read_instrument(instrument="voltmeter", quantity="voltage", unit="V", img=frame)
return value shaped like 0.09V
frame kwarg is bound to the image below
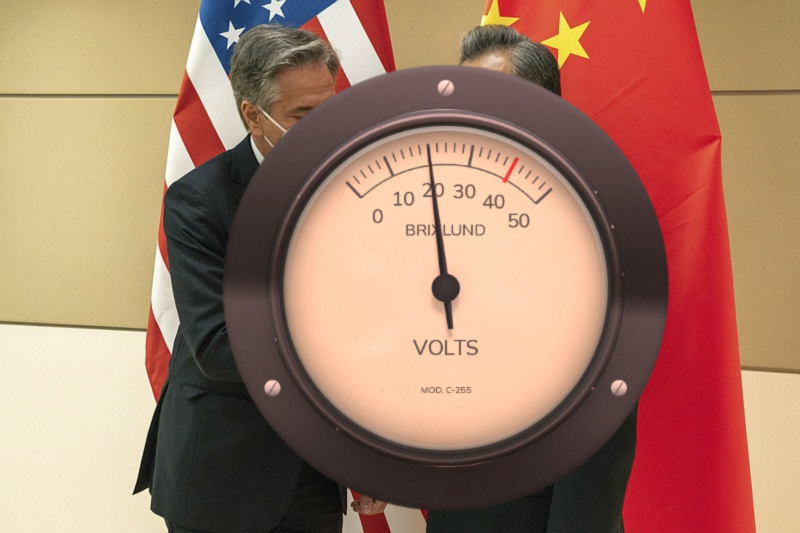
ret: 20V
